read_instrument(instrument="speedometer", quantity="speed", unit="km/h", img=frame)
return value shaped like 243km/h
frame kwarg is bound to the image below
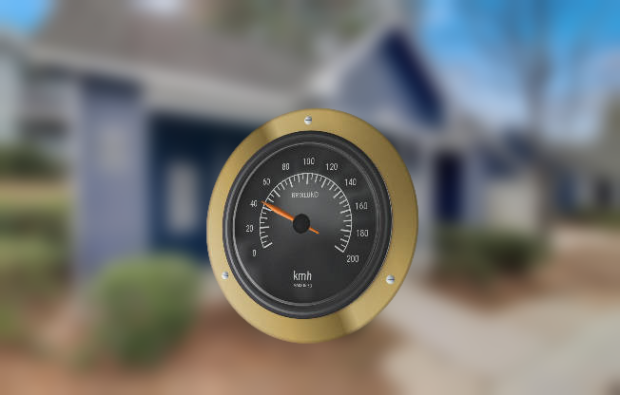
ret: 45km/h
